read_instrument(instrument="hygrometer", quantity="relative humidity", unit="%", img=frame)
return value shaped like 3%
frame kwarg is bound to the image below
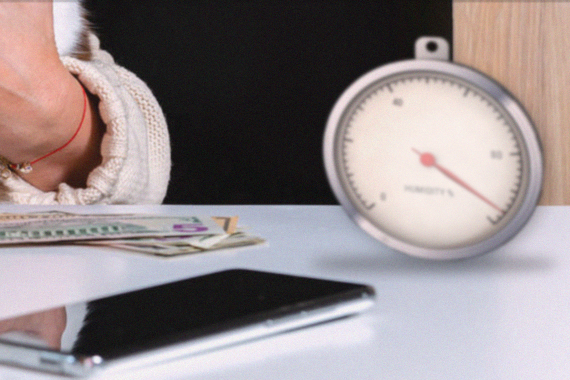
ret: 96%
